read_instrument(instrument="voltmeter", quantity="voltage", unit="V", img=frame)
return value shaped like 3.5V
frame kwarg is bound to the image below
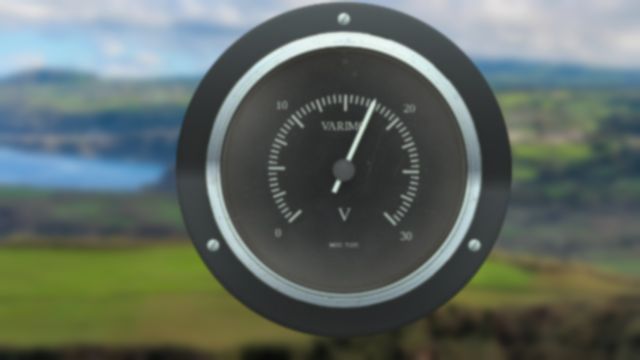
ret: 17.5V
